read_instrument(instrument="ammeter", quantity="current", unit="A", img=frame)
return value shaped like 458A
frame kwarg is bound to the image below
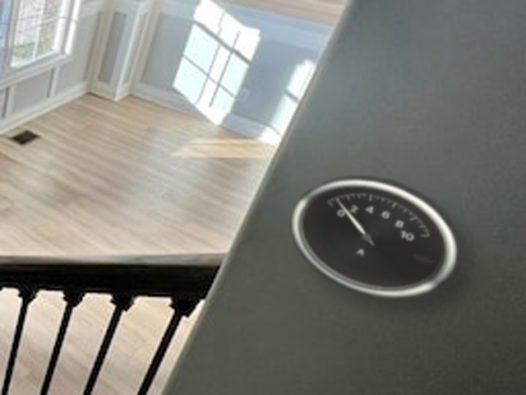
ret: 1A
